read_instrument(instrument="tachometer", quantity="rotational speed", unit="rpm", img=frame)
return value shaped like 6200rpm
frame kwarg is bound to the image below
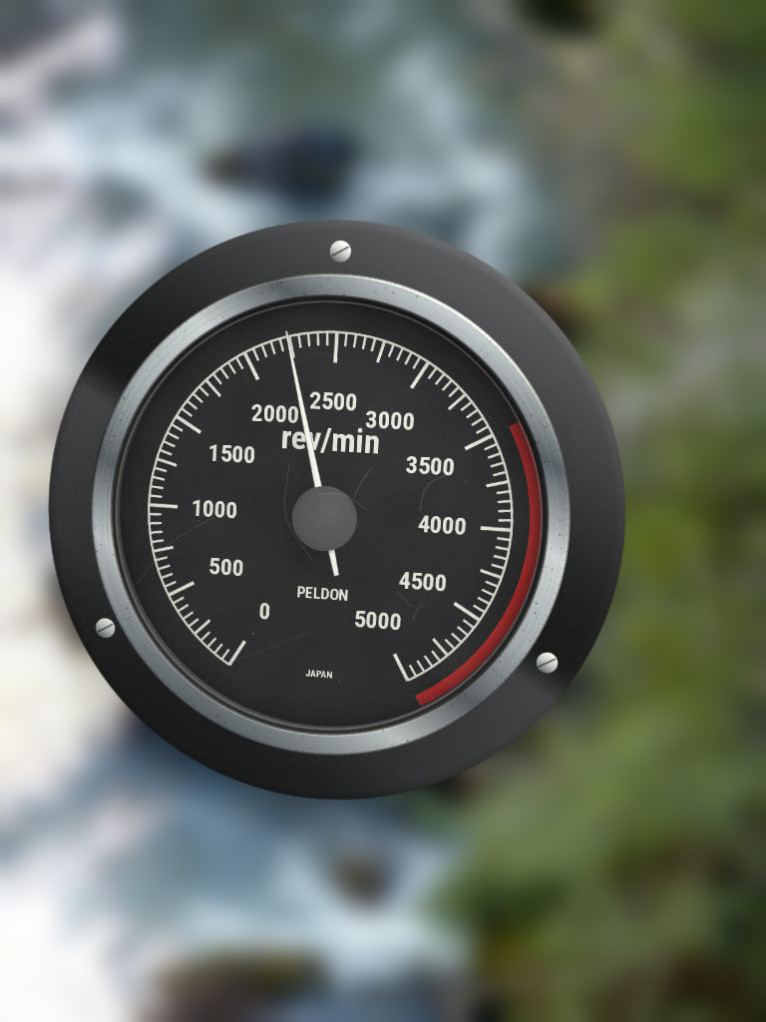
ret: 2250rpm
